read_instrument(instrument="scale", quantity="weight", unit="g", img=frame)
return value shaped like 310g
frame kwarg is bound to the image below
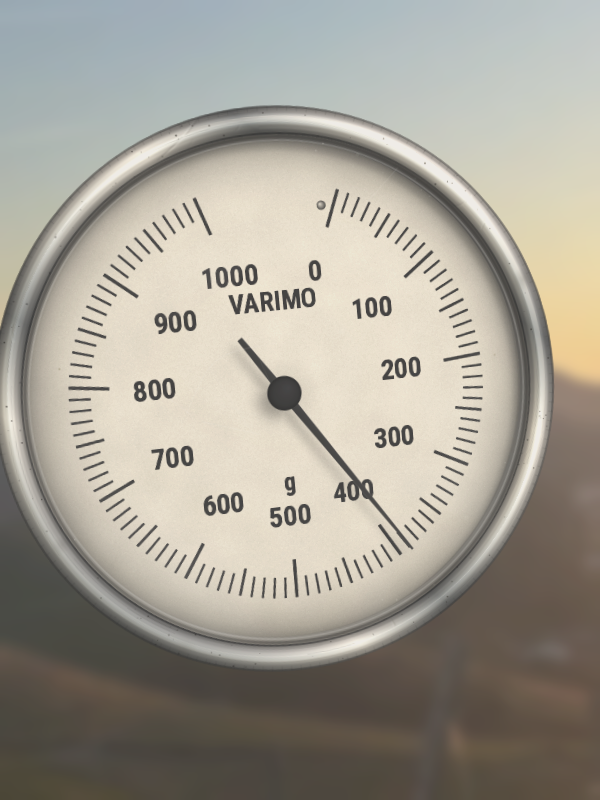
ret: 390g
